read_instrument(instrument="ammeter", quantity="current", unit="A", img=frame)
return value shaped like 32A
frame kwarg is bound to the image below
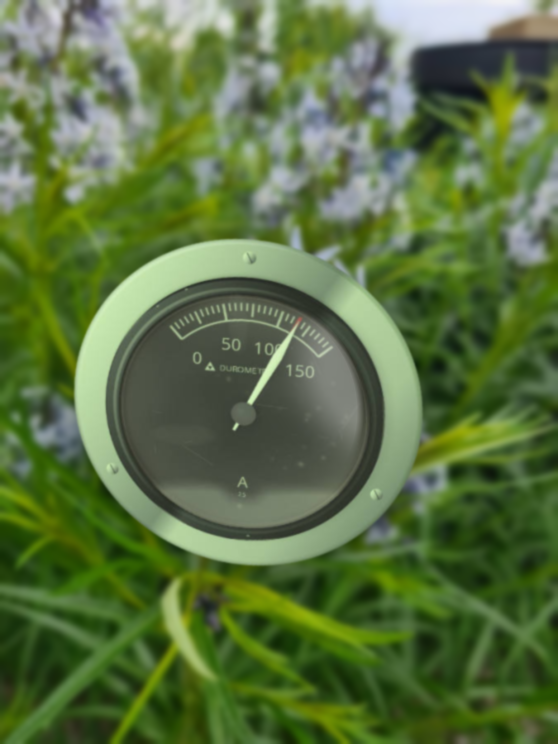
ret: 115A
